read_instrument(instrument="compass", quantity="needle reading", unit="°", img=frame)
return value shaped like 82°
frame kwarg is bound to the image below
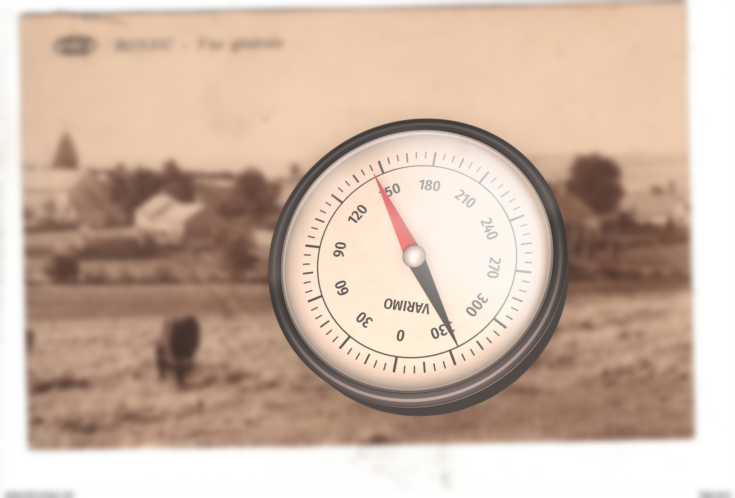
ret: 145°
